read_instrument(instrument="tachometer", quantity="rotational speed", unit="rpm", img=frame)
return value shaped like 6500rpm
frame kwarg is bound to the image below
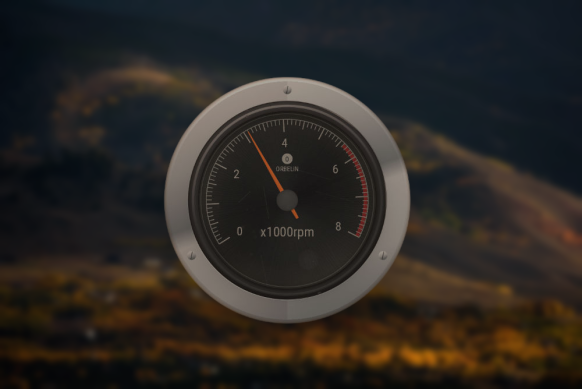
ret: 3100rpm
